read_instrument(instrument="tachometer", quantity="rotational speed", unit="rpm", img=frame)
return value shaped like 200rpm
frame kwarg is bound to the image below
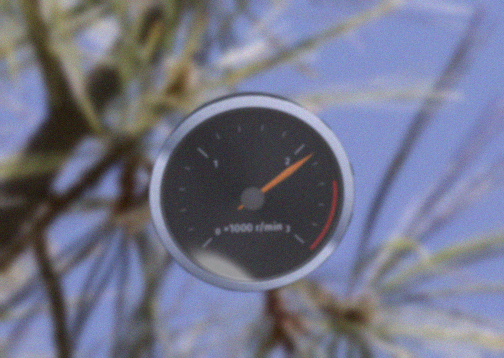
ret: 2100rpm
